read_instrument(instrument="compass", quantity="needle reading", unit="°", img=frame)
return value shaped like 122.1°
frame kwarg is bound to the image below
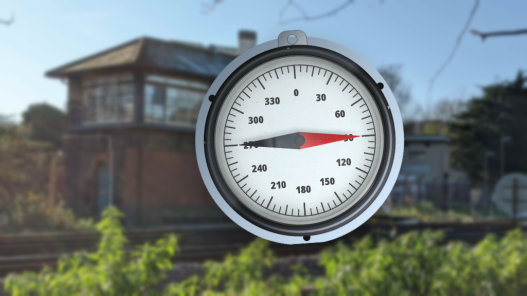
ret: 90°
